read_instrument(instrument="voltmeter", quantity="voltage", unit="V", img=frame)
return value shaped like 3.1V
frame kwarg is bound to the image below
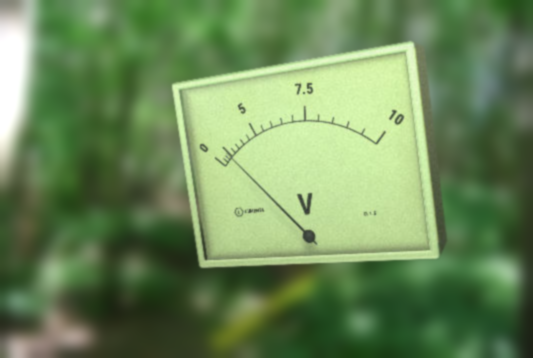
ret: 2.5V
